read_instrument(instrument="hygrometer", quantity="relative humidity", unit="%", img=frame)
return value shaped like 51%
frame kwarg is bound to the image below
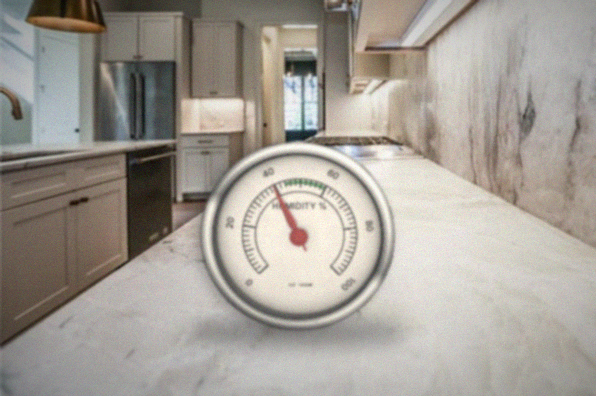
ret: 40%
